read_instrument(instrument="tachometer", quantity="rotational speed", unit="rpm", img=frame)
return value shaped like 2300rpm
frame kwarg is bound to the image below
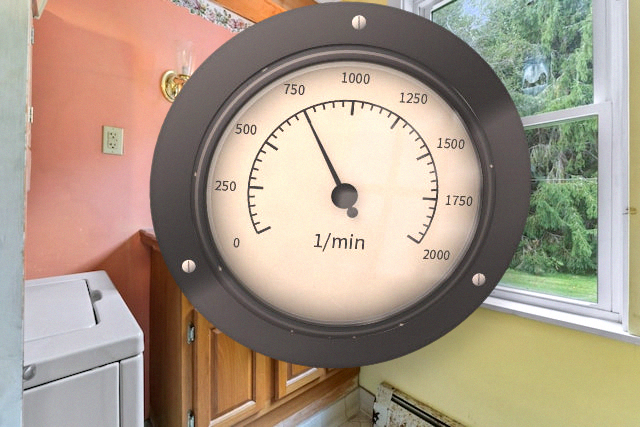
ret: 750rpm
